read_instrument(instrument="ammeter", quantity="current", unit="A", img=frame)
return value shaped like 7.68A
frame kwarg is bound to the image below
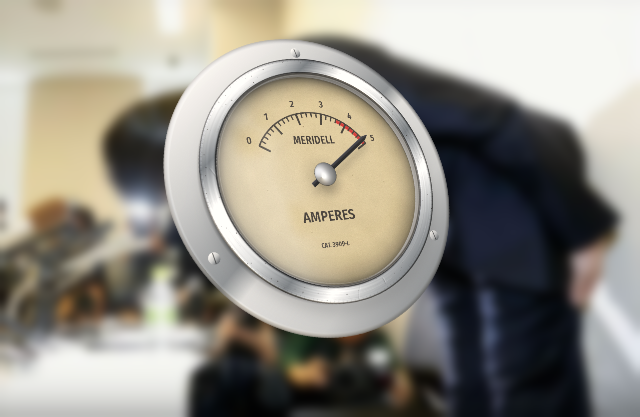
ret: 4.8A
